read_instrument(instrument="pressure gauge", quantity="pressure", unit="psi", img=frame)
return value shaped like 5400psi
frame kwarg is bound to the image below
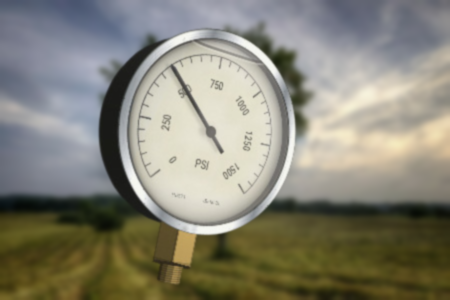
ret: 500psi
